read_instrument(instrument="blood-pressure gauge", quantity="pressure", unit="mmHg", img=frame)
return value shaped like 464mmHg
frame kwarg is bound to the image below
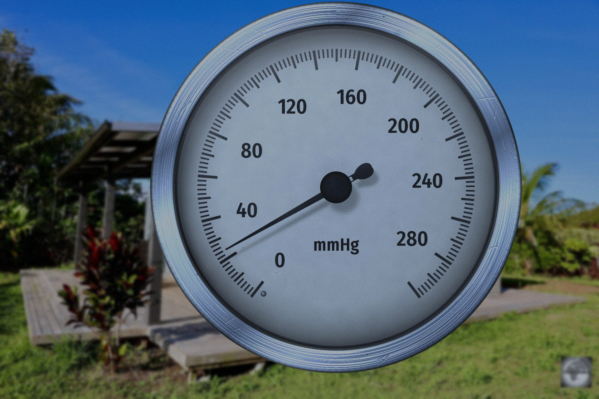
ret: 24mmHg
